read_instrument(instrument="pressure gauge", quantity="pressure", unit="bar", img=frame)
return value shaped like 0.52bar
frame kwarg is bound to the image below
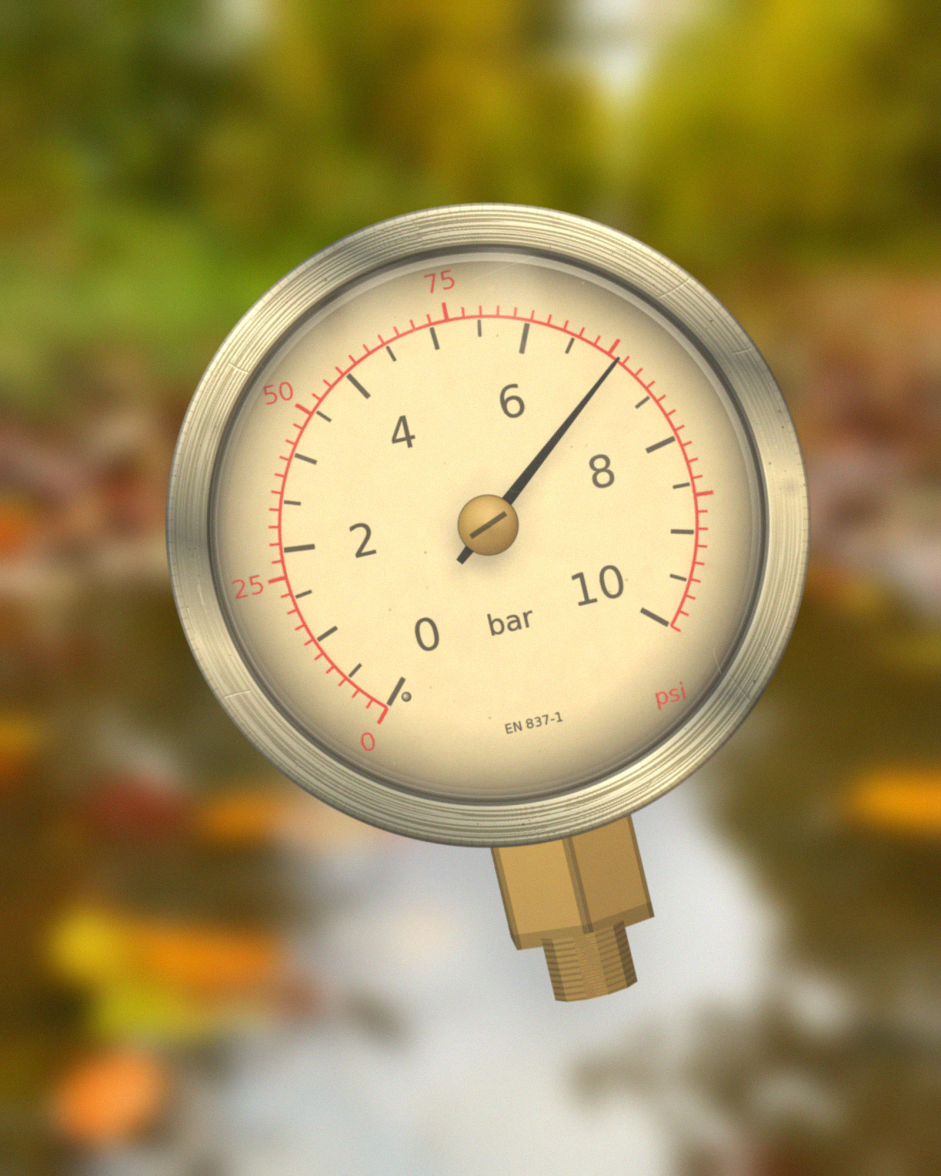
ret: 7bar
